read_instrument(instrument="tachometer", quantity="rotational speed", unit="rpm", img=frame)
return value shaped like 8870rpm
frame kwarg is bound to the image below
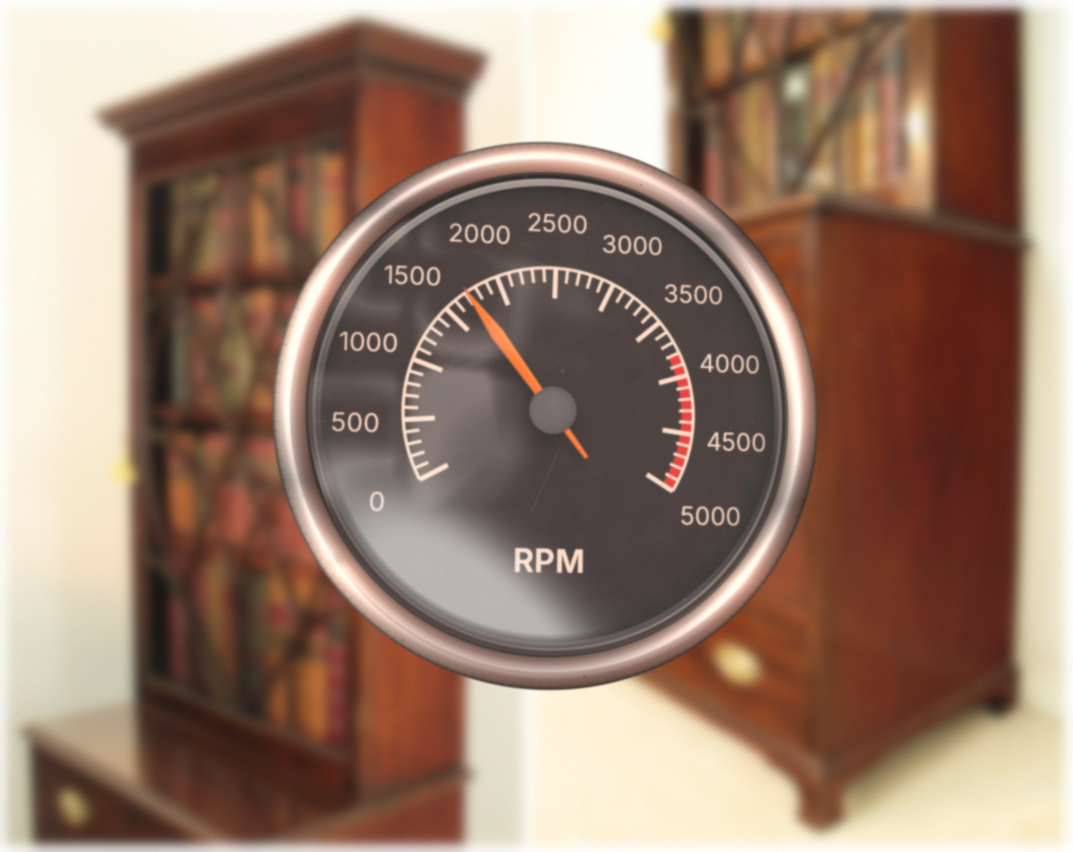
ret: 1700rpm
